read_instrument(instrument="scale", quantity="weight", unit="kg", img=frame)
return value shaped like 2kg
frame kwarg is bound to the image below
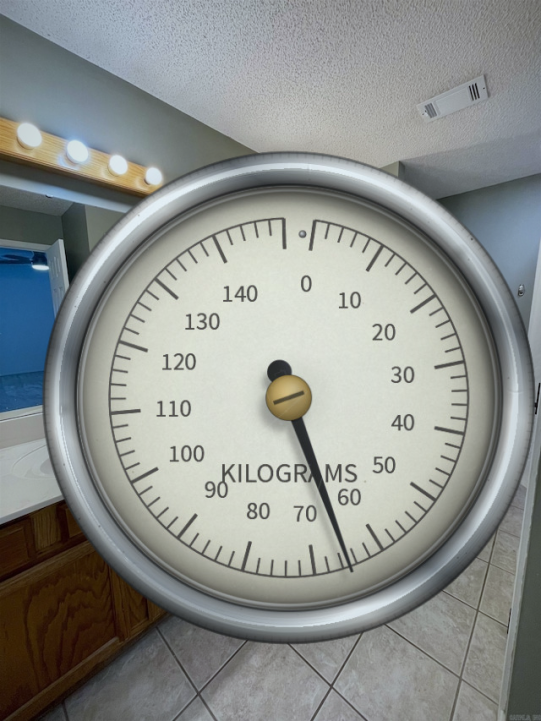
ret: 65kg
